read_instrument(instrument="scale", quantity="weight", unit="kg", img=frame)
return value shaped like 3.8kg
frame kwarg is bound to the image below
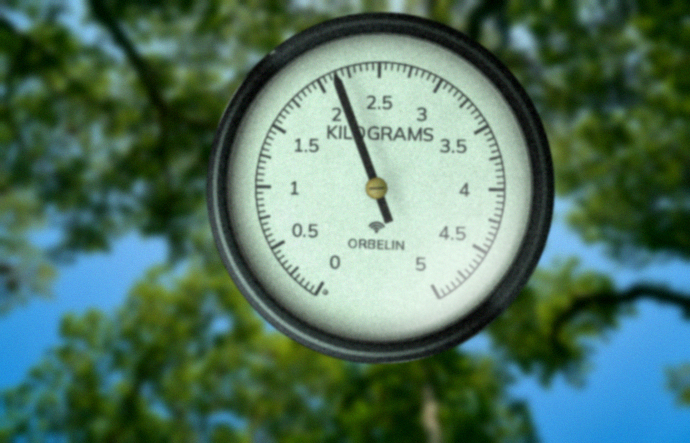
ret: 2.15kg
